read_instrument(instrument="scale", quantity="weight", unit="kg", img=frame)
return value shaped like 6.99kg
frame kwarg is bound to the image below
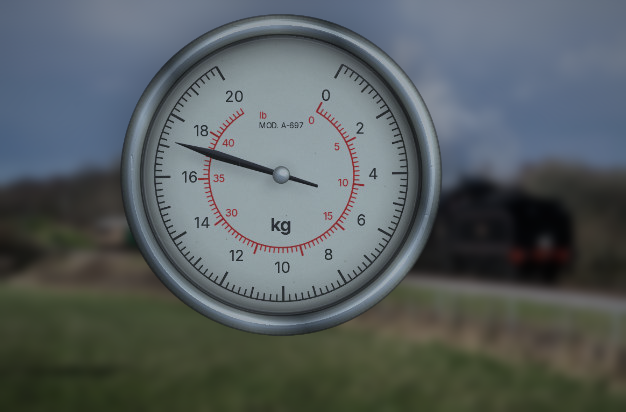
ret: 17.2kg
